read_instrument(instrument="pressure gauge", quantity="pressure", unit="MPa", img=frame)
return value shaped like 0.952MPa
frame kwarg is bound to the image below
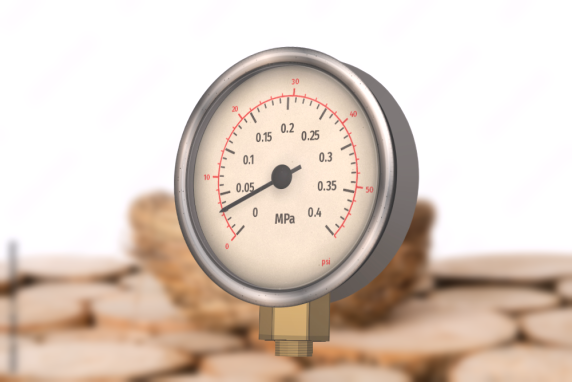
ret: 0.03MPa
